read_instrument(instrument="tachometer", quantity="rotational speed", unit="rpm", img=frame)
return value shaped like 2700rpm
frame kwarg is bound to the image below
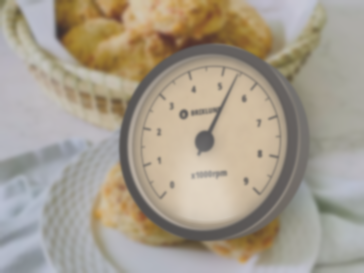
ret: 5500rpm
